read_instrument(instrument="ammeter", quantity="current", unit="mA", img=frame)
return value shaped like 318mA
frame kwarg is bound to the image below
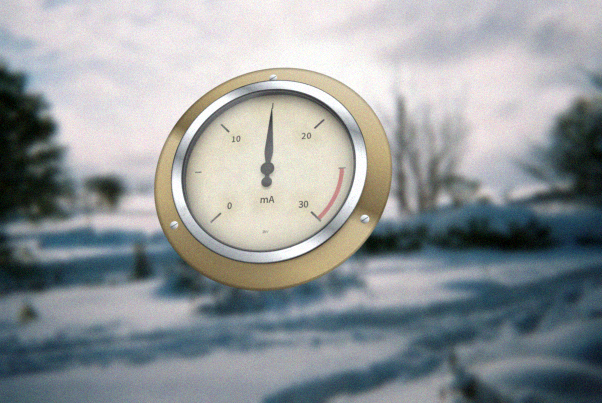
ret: 15mA
